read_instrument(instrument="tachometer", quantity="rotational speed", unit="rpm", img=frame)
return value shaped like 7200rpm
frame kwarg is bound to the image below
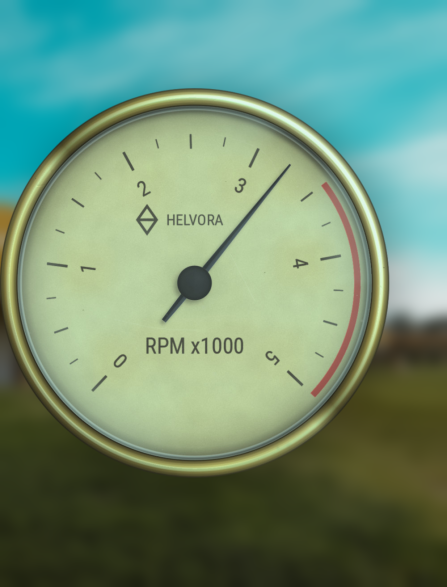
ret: 3250rpm
